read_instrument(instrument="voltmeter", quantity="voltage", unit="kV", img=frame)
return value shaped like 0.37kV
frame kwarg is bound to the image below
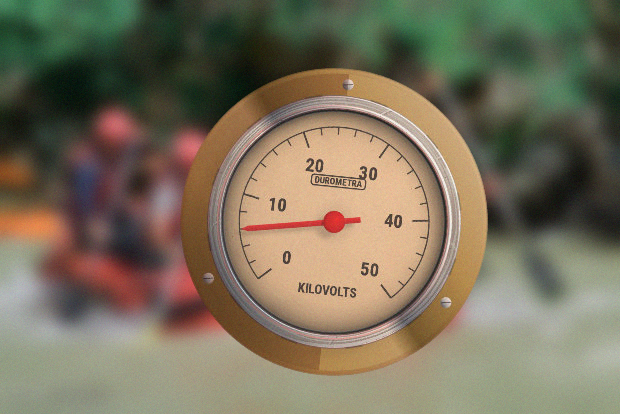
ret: 6kV
